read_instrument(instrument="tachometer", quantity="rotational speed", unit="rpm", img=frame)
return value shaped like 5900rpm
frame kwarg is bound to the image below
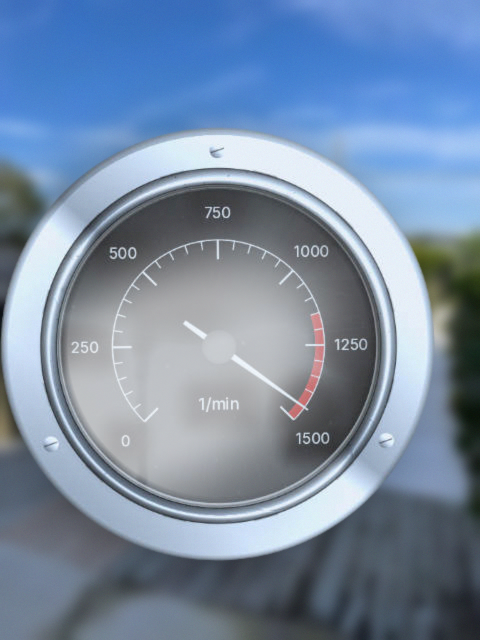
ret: 1450rpm
